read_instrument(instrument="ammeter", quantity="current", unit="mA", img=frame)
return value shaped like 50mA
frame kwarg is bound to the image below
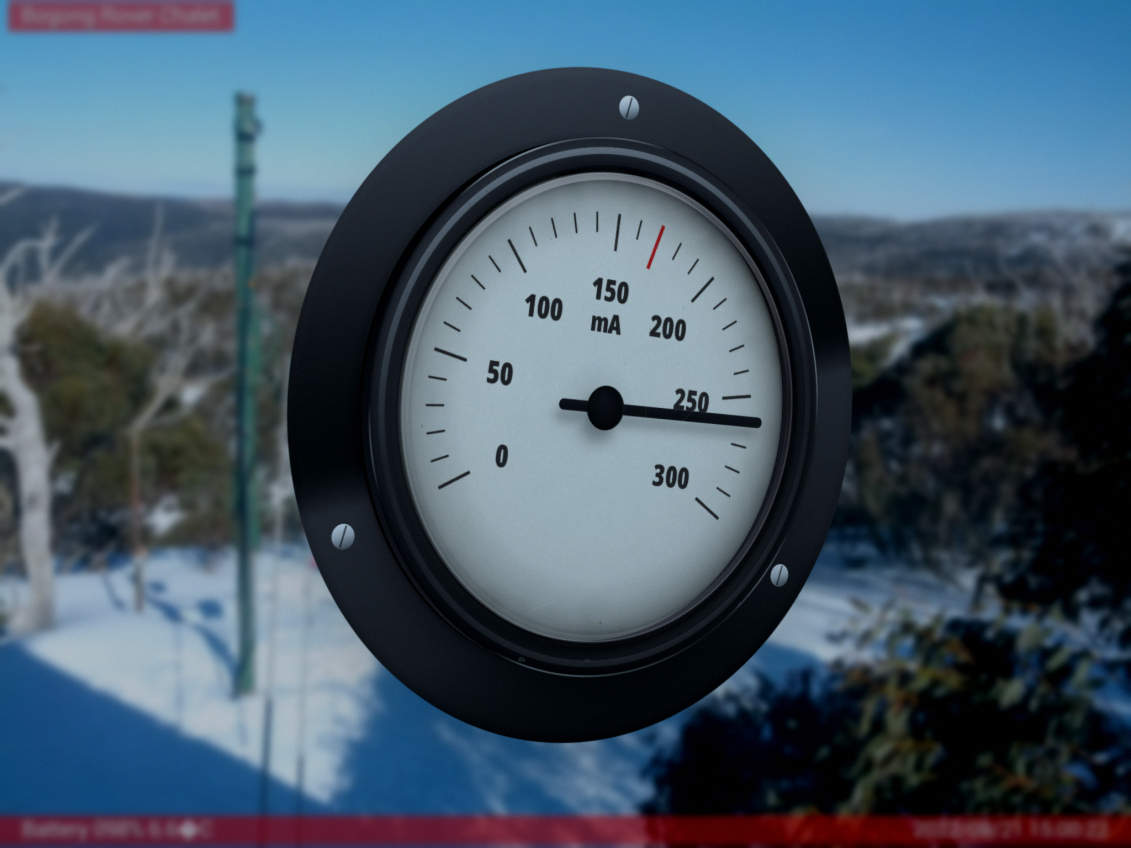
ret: 260mA
